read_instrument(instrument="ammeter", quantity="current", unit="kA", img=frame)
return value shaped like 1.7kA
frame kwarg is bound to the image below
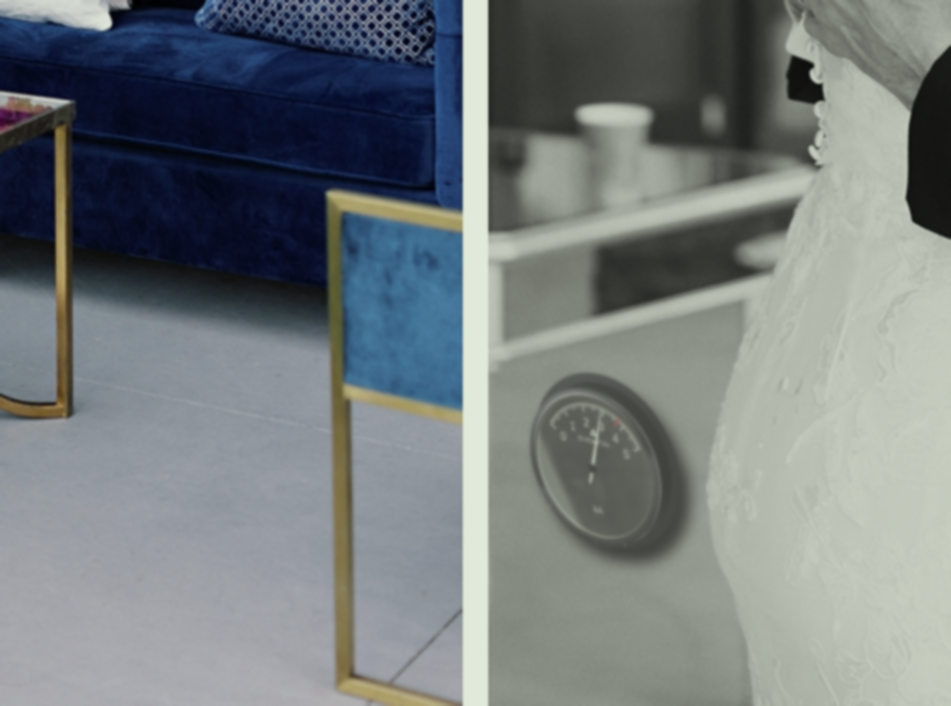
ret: 3kA
